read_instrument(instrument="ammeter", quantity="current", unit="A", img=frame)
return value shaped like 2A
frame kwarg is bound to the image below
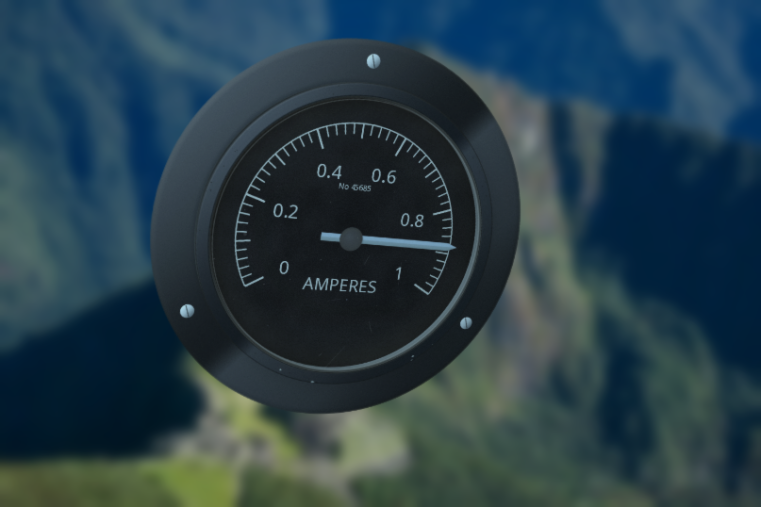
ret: 0.88A
